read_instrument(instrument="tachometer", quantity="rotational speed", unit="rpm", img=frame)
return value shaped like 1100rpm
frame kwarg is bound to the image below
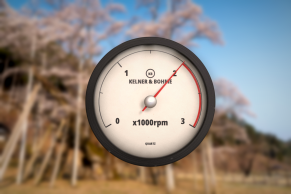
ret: 2000rpm
